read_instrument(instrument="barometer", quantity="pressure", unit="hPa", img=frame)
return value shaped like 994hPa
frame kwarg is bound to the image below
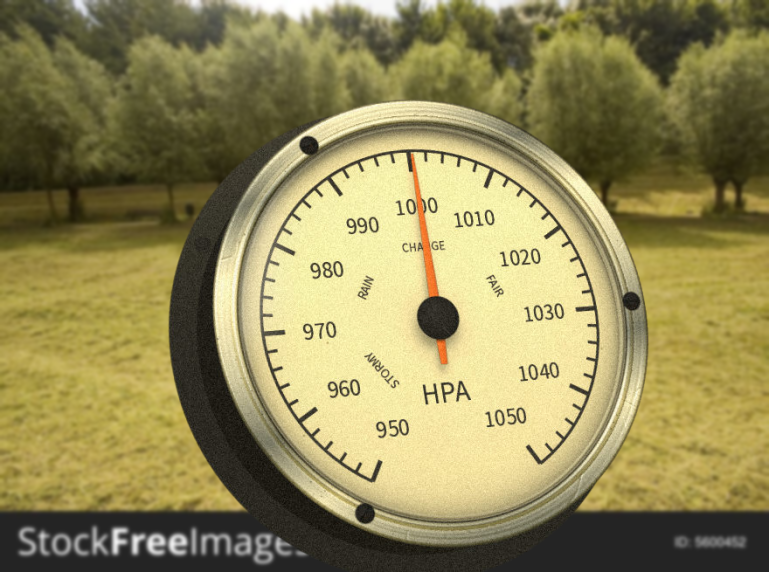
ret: 1000hPa
